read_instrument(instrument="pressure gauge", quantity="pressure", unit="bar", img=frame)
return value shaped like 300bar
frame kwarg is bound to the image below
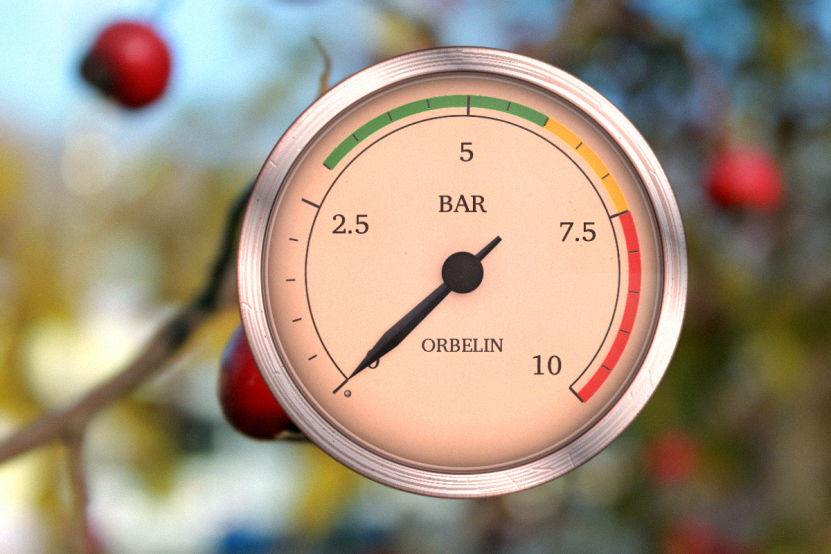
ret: 0bar
